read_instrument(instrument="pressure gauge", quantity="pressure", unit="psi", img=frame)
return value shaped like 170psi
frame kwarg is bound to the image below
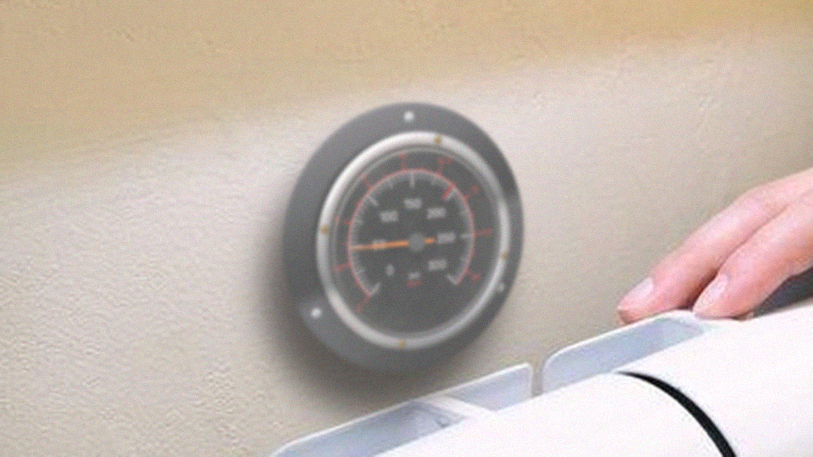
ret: 50psi
